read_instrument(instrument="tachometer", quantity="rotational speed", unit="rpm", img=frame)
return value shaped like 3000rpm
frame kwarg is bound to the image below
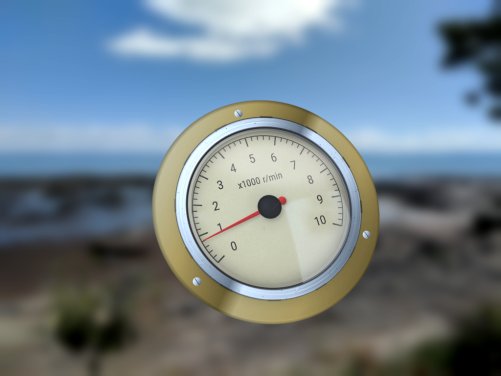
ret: 800rpm
